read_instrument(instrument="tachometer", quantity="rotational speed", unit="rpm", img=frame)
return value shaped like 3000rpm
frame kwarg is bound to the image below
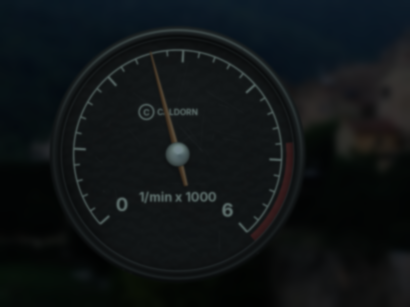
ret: 2600rpm
